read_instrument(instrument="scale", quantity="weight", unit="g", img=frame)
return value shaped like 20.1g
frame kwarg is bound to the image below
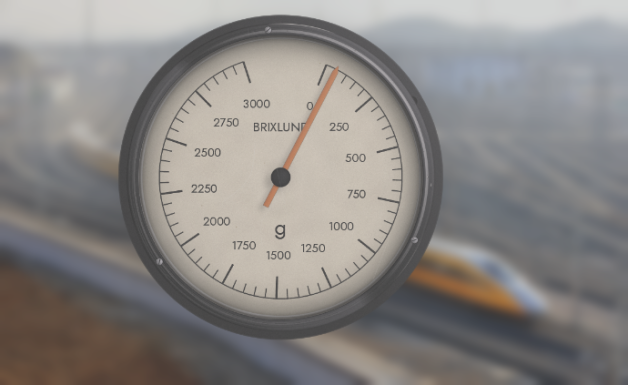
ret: 50g
